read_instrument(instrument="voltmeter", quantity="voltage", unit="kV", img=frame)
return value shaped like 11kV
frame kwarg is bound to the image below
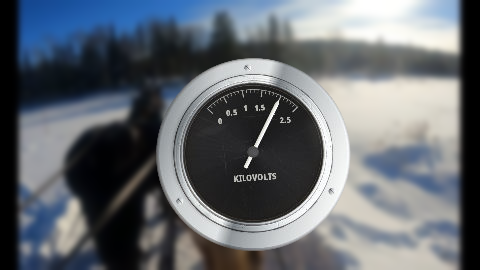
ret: 2kV
